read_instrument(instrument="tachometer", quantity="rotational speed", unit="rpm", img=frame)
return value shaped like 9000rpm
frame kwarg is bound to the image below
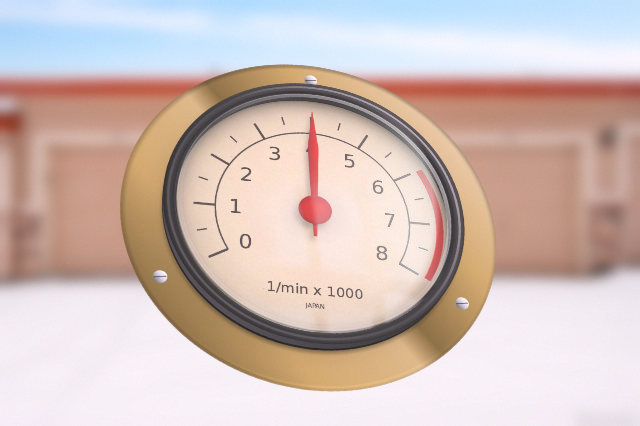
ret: 4000rpm
